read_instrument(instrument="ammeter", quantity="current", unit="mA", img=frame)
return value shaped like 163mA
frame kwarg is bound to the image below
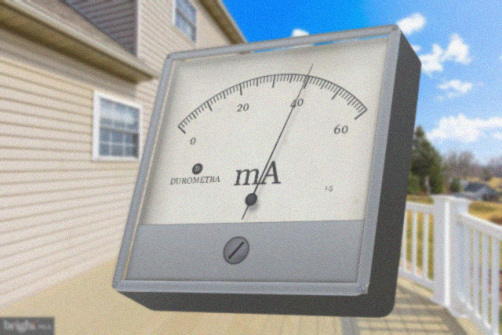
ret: 40mA
